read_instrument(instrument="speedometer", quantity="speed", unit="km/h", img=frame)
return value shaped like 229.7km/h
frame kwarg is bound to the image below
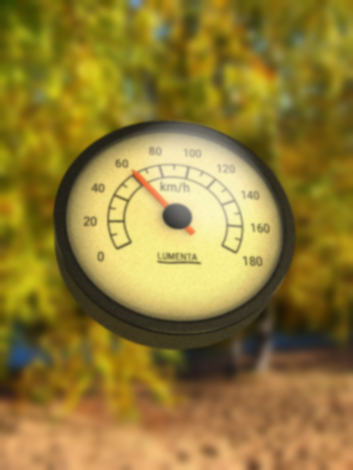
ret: 60km/h
